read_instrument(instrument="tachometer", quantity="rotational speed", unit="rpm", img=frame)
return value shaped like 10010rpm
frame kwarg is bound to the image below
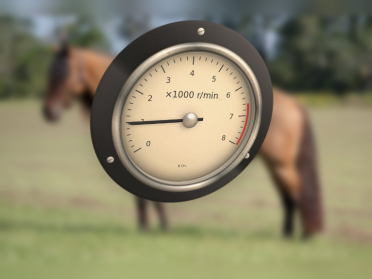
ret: 1000rpm
